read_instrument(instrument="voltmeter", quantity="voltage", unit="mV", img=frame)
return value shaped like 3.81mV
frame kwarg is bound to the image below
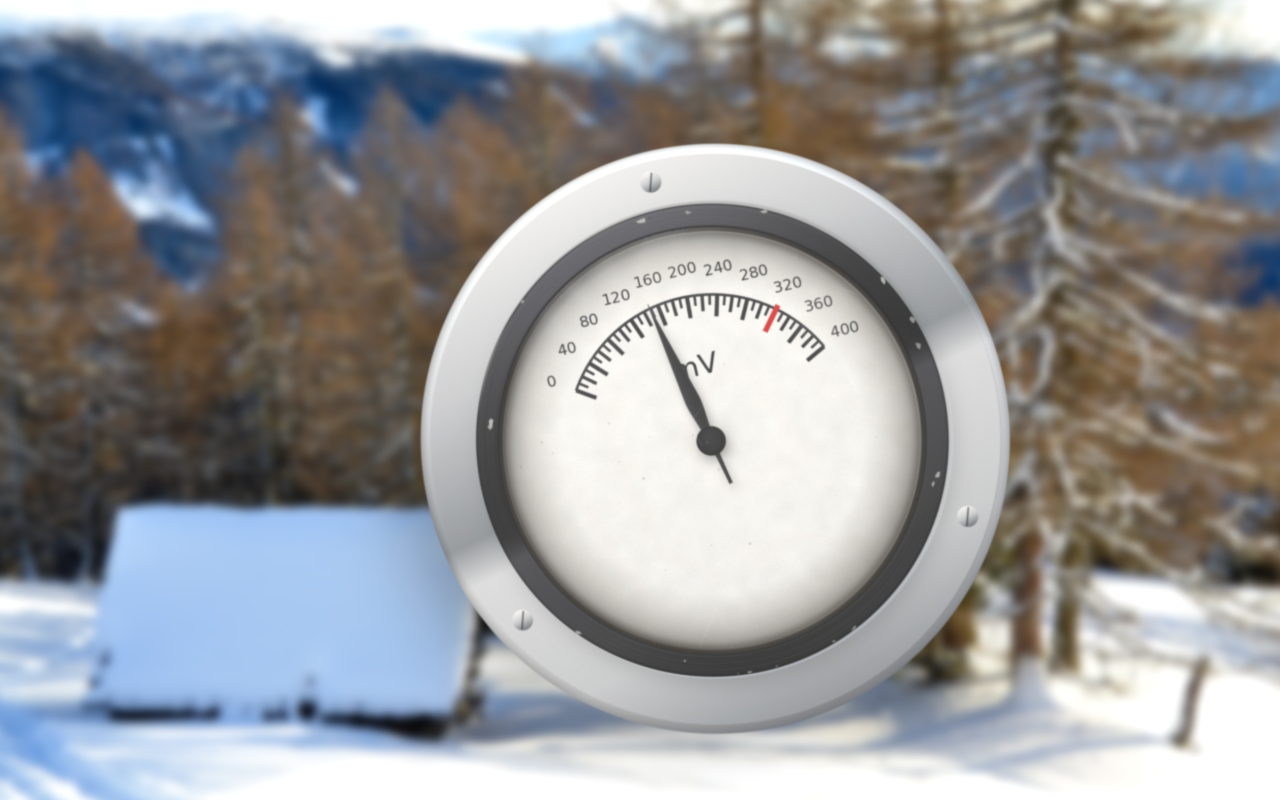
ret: 150mV
